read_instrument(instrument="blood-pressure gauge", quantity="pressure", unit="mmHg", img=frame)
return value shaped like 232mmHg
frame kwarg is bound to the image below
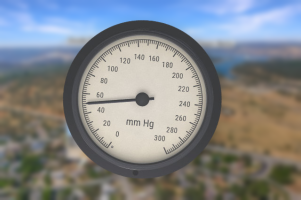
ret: 50mmHg
